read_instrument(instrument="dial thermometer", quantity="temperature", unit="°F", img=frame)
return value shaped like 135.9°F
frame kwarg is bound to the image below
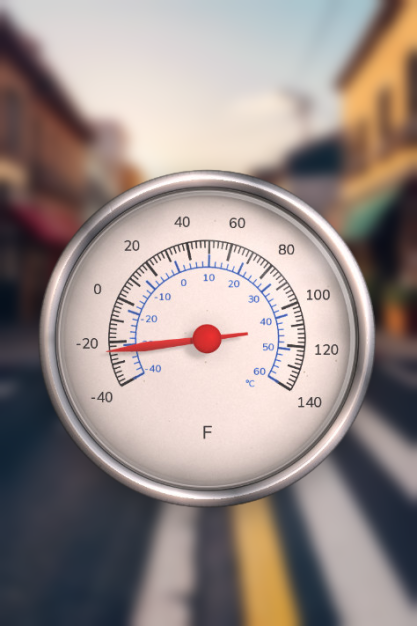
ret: -24°F
